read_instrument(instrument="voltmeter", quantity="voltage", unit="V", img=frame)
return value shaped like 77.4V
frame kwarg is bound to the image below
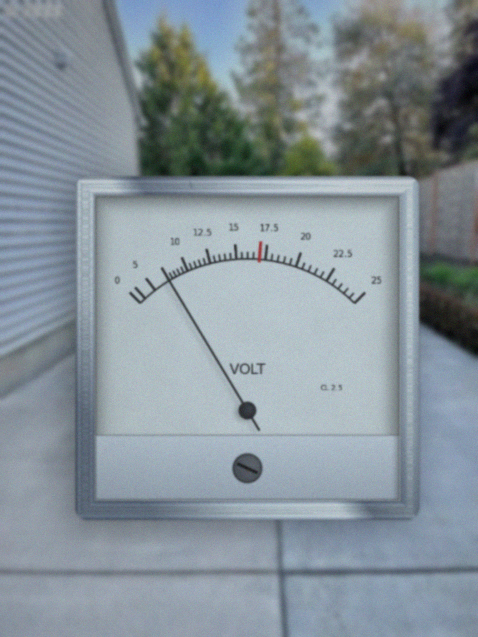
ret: 7.5V
